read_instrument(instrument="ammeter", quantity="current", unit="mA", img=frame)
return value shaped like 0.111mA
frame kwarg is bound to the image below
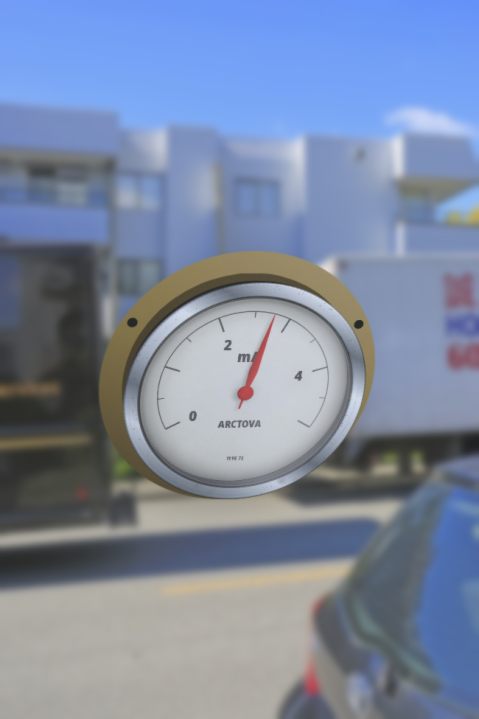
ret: 2.75mA
